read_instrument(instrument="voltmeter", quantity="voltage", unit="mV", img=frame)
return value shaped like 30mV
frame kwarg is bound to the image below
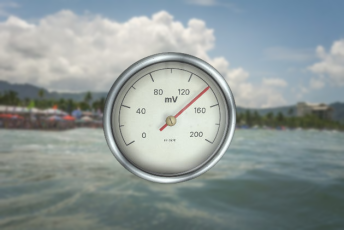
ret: 140mV
